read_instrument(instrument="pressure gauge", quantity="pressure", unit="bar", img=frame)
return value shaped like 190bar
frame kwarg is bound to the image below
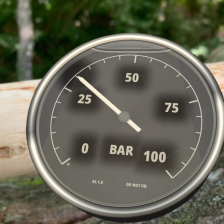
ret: 30bar
